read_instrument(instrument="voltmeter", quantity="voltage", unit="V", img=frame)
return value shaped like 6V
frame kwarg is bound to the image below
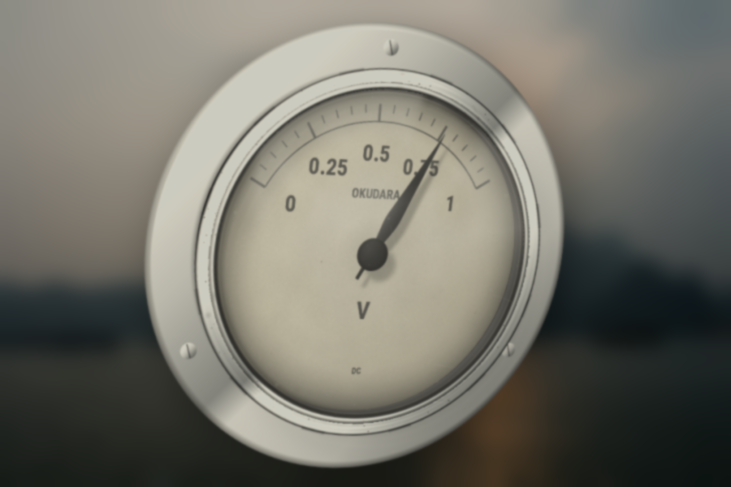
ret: 0.75V
